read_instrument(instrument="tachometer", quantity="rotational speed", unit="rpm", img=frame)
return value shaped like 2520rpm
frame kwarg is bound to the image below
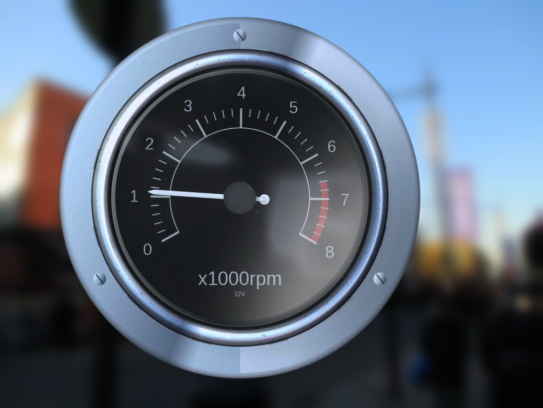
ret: 1100rpm
